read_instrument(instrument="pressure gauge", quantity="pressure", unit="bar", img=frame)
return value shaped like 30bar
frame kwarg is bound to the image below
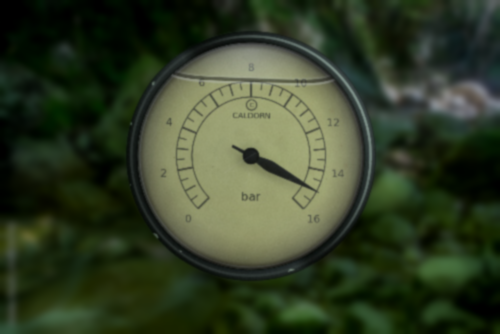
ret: 15bar
